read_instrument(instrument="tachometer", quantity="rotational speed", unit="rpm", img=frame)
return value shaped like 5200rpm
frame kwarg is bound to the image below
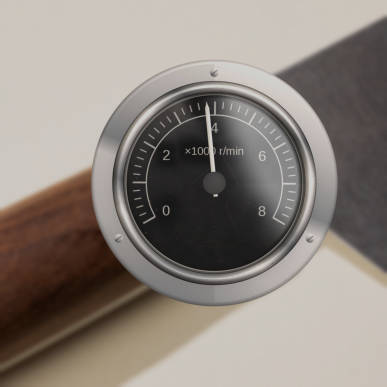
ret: 3800rpm
